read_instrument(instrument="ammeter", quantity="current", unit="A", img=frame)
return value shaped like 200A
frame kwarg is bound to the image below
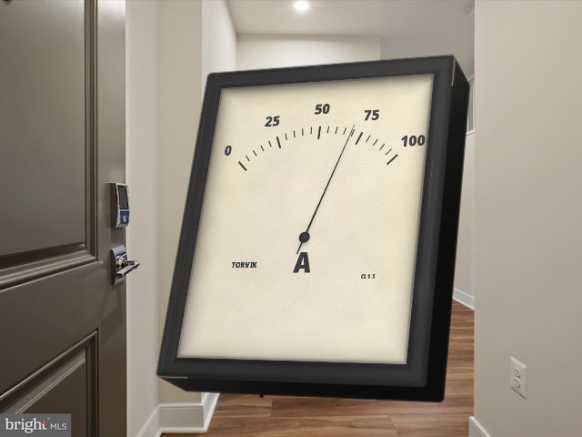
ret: 70A
